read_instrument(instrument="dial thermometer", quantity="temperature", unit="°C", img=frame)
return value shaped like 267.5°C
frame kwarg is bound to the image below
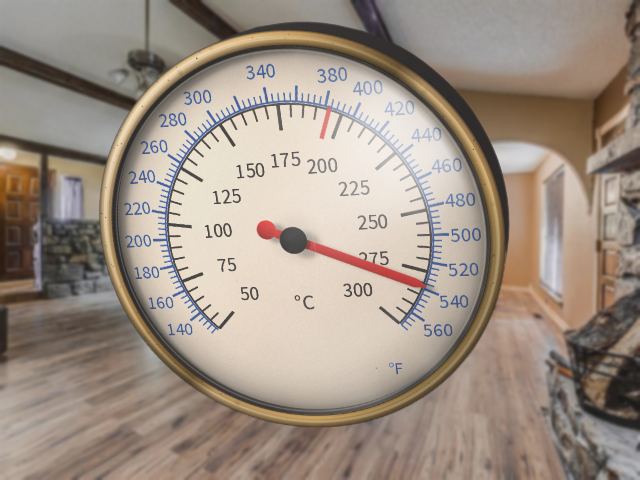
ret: 280°C
